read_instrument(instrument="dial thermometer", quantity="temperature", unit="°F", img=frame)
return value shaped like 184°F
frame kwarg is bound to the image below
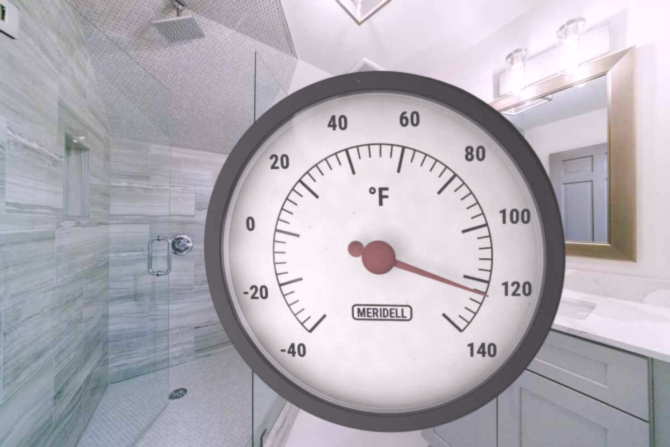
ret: 124°F
